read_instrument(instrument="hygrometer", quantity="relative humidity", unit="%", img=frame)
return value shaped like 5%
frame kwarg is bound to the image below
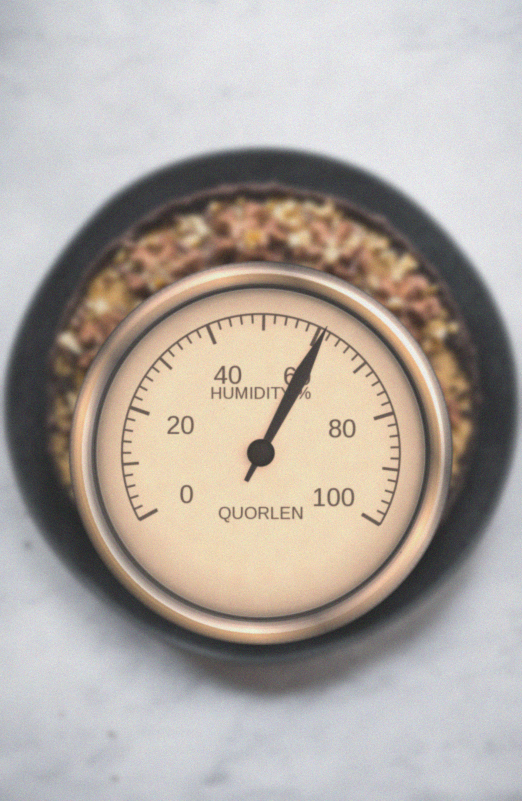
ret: 61%
